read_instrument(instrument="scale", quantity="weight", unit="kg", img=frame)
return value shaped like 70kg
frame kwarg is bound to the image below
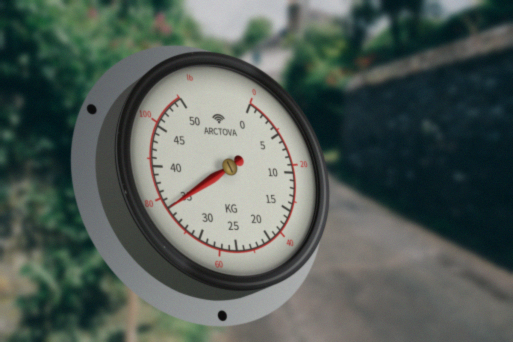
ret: 35kg
